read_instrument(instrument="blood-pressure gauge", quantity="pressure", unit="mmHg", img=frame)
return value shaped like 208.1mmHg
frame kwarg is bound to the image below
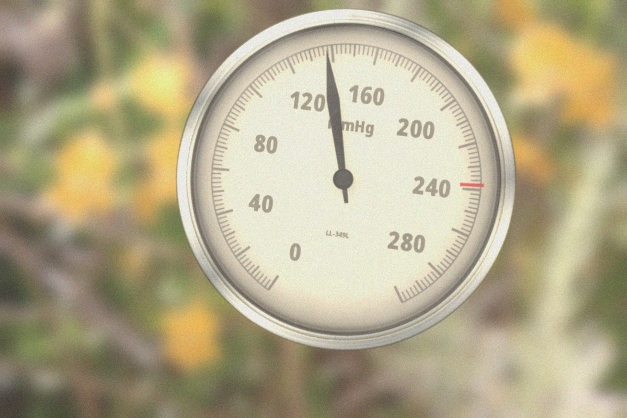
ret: 138mmHg
